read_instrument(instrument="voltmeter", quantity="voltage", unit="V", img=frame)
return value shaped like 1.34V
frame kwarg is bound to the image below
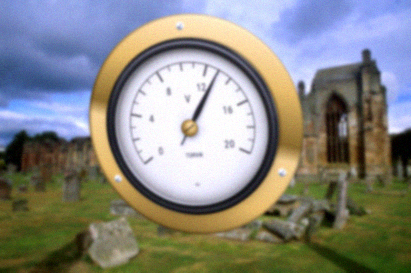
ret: 13V
